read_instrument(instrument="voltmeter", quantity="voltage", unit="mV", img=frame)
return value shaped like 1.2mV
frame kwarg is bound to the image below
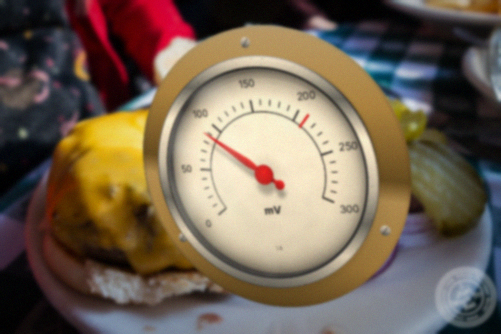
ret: 90mV
